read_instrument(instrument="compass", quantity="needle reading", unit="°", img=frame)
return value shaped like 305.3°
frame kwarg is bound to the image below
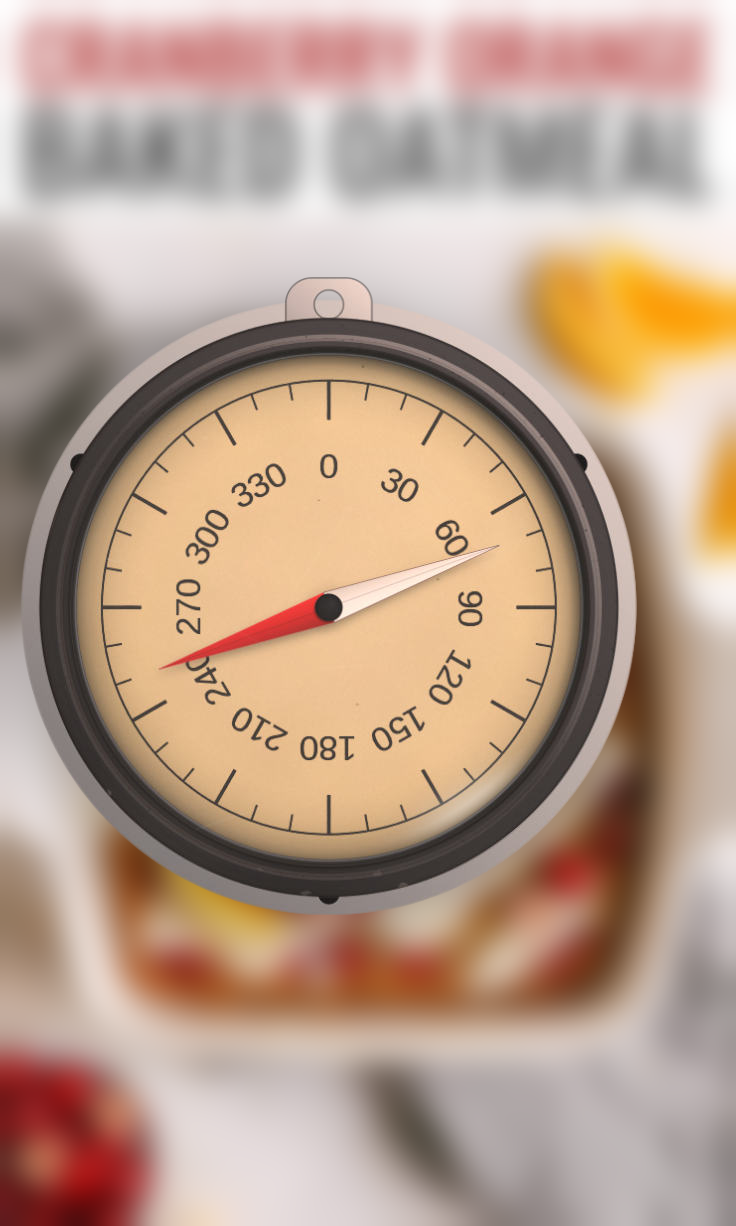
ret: 250°
